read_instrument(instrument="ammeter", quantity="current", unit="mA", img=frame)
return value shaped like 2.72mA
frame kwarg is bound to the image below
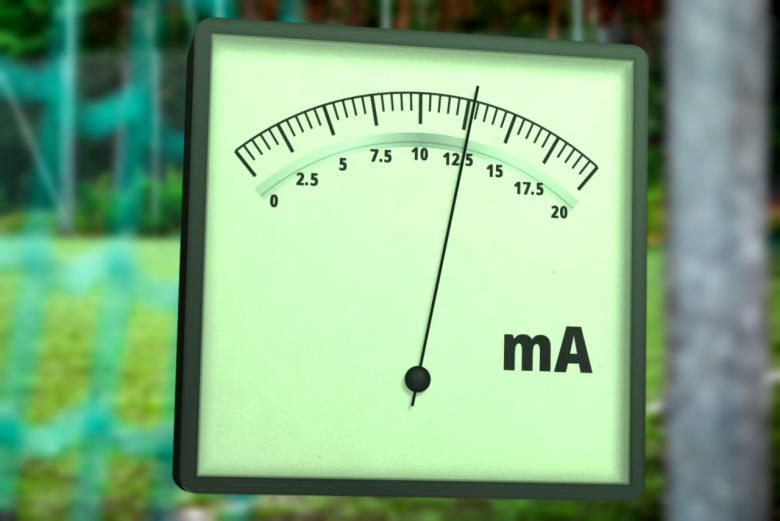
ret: 12.75mA
